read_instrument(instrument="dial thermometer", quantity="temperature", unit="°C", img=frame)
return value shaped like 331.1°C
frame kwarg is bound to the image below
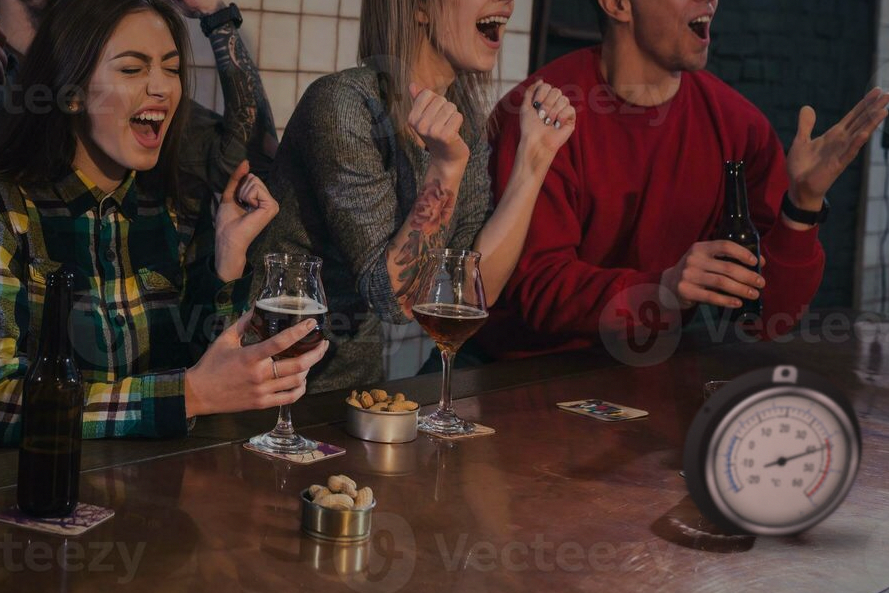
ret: 40°C
